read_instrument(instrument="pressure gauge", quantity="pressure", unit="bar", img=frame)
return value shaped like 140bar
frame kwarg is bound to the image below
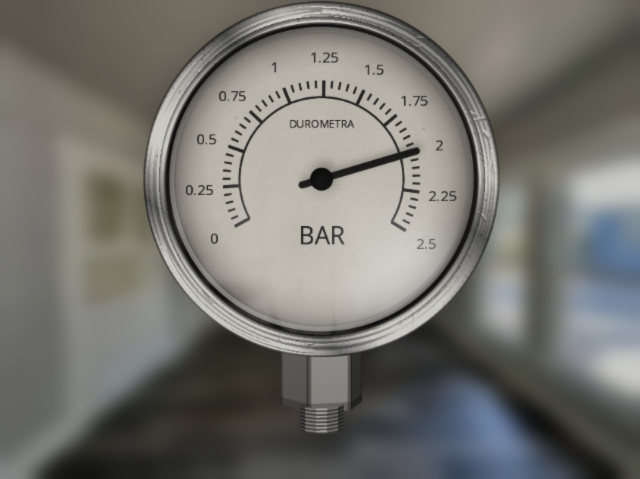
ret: 2bar
